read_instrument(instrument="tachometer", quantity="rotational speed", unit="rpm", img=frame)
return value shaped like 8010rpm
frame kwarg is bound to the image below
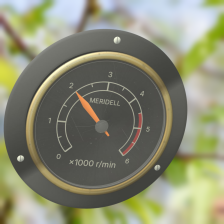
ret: 2000rpm
